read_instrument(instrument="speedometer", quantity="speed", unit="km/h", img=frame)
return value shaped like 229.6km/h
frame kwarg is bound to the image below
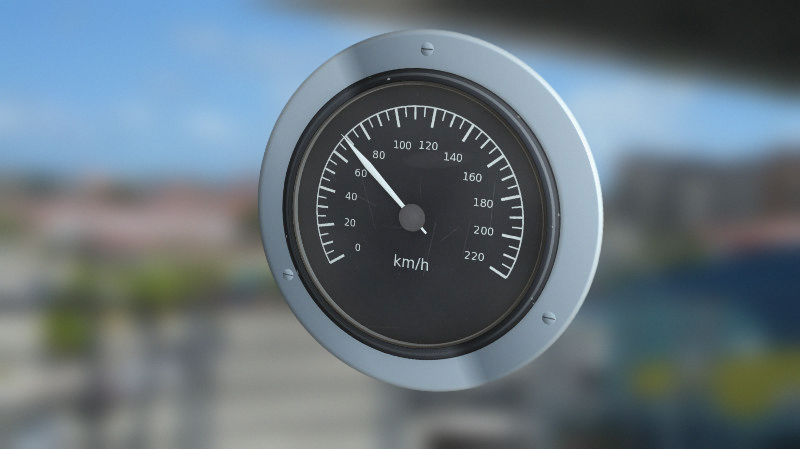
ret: 70km/h
